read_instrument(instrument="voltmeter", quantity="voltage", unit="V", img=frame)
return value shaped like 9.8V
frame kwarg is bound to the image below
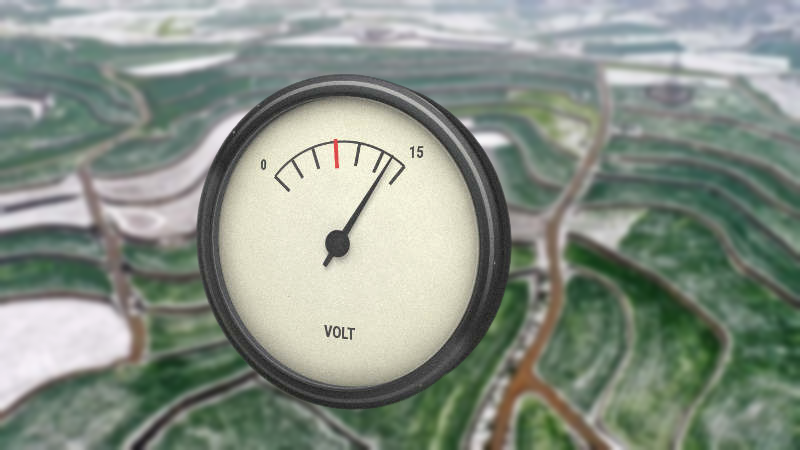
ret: 13.75V
